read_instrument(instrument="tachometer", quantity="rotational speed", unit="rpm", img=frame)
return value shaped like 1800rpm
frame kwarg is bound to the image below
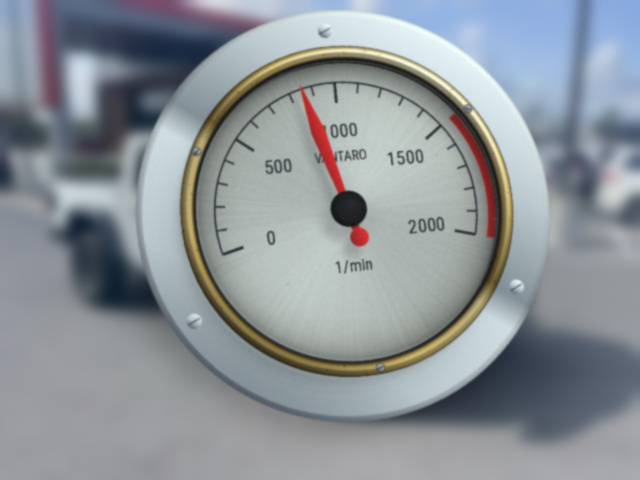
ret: 850rpm
